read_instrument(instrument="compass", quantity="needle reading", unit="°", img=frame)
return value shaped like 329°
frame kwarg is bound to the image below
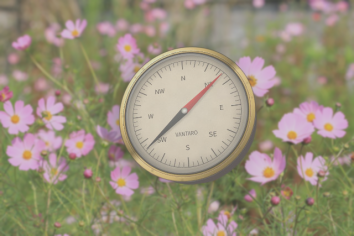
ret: 50°
